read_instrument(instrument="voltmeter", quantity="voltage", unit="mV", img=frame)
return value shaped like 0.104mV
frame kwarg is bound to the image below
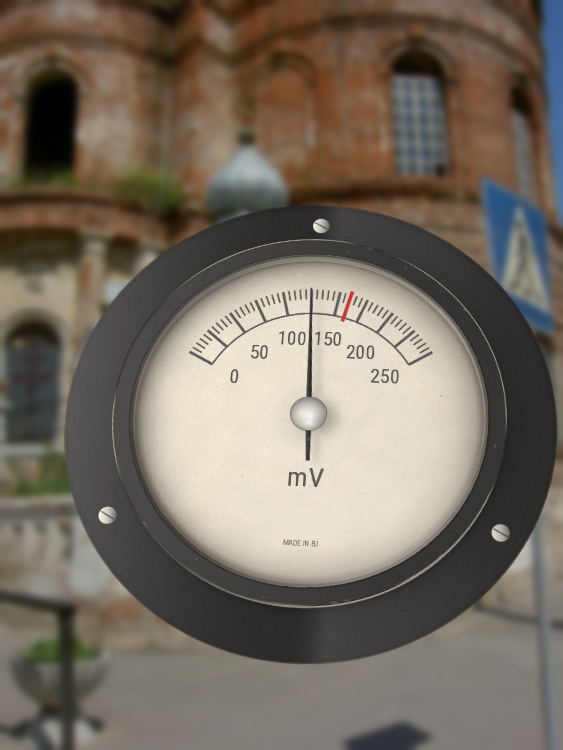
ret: 125mV
